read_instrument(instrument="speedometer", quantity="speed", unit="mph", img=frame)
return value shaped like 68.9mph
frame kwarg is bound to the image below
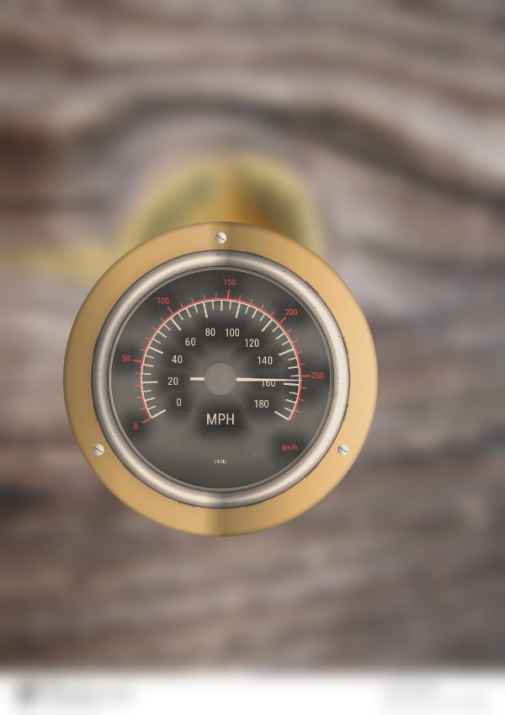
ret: 157.5mph
